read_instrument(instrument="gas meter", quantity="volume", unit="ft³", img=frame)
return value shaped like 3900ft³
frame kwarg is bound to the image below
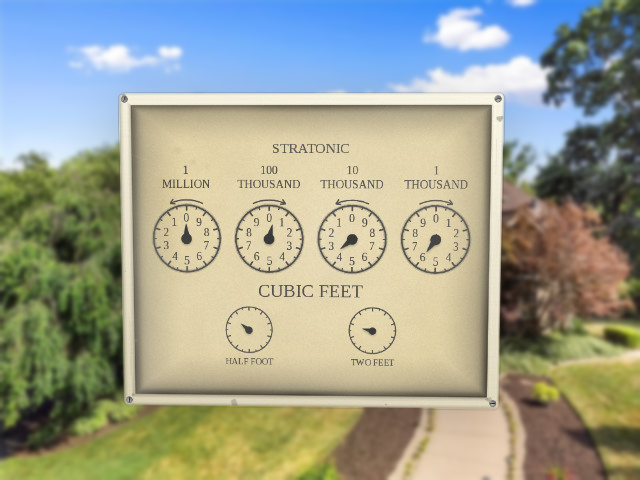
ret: 3600ft³
